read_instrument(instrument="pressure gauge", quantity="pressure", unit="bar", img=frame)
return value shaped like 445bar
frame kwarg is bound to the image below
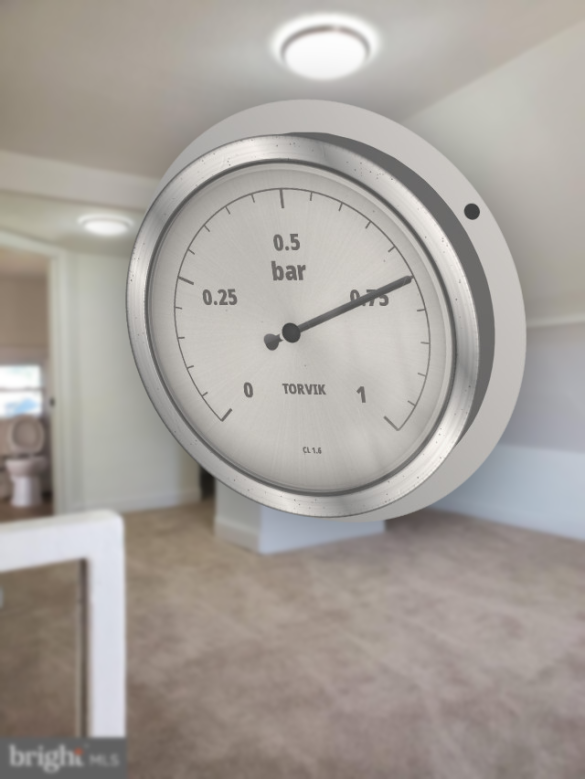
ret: 0.75bar
